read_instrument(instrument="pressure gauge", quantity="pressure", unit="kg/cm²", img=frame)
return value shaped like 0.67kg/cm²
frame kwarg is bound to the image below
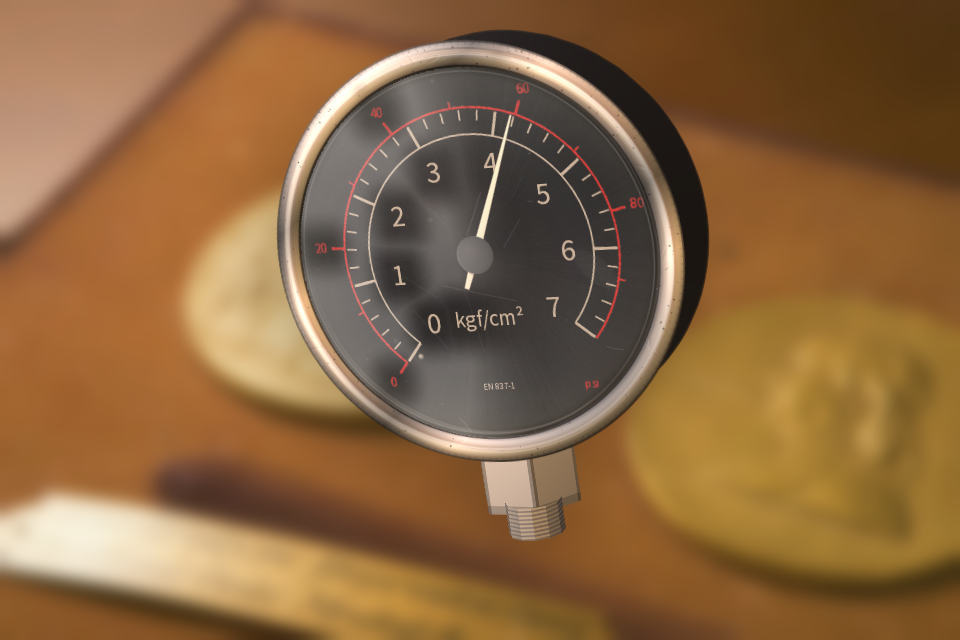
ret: 4.2kg/cm²
